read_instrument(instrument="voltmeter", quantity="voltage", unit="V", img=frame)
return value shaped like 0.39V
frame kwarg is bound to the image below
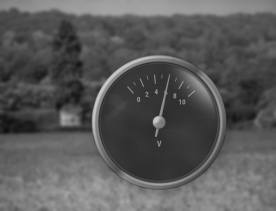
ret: 6V
